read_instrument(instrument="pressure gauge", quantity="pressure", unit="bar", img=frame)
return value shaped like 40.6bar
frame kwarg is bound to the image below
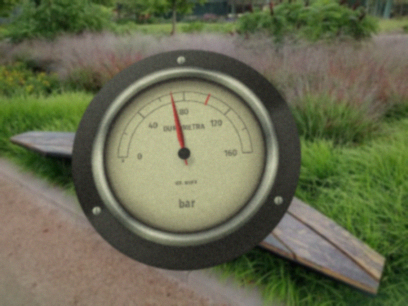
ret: 70bar
